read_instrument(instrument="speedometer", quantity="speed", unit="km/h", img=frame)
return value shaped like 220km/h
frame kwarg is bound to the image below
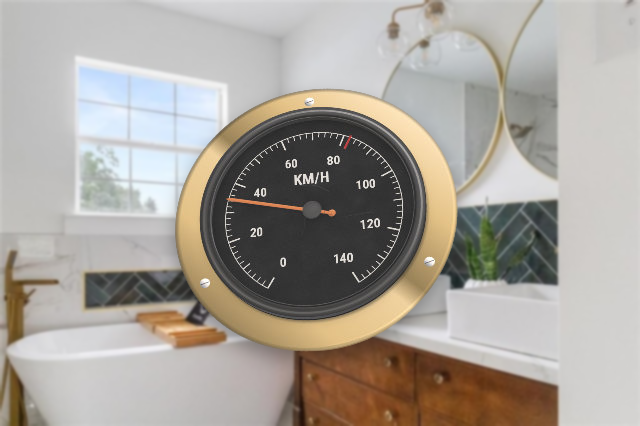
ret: 34km/h
